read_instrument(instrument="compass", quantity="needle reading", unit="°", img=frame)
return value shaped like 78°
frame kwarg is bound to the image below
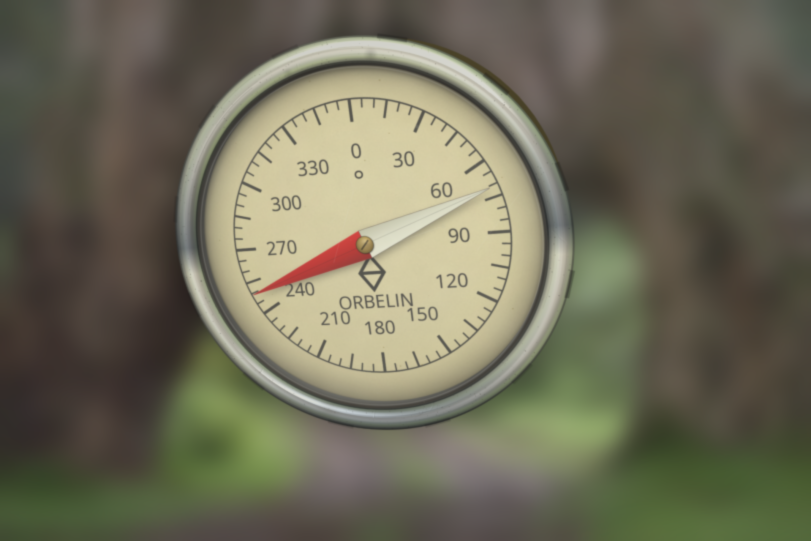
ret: 250°
